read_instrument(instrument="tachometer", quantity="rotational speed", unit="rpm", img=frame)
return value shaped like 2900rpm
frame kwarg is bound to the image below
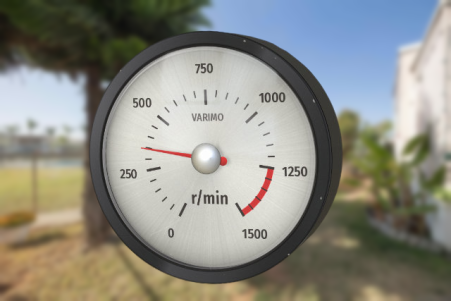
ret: 350rpm
